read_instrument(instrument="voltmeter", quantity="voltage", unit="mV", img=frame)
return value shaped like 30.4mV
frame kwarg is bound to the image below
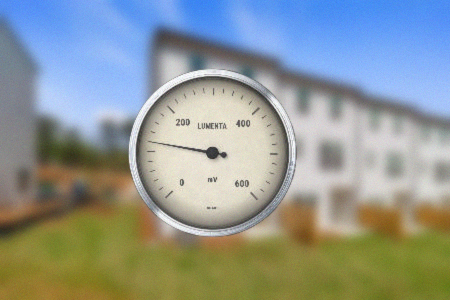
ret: 120mV
